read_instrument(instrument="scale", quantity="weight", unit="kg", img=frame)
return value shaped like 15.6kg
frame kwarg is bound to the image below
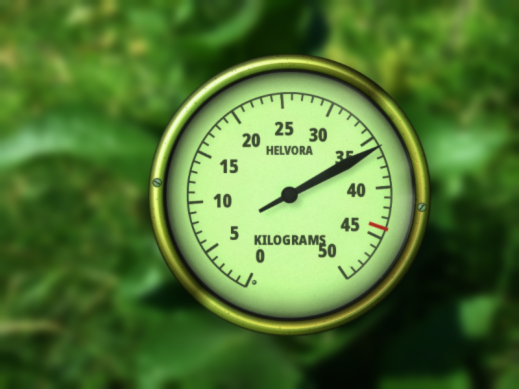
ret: 36kg
